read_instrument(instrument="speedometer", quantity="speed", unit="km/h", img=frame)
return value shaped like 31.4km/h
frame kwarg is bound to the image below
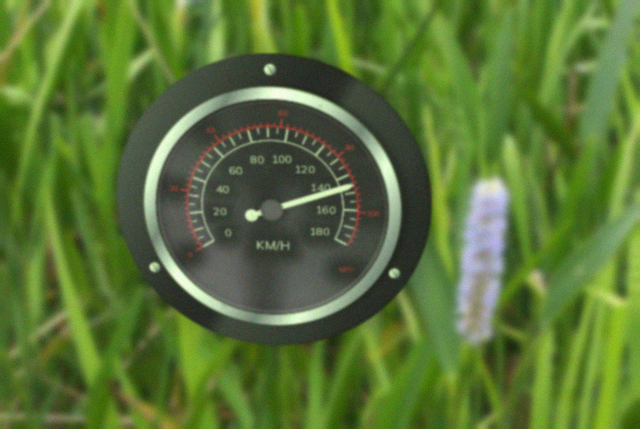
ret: 145km/h
